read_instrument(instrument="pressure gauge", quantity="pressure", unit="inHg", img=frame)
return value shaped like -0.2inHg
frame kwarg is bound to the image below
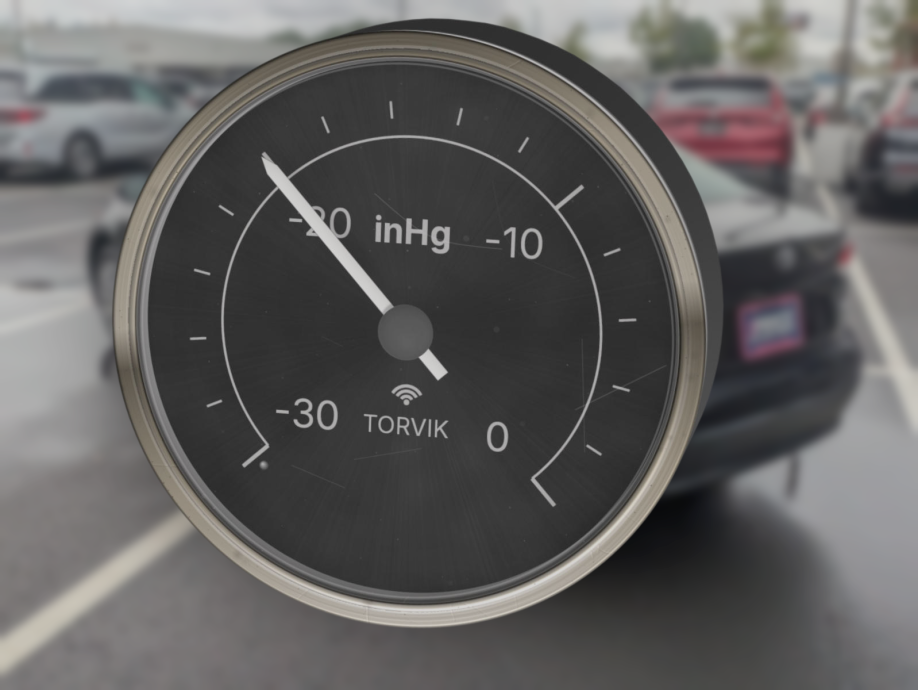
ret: -20inHg
